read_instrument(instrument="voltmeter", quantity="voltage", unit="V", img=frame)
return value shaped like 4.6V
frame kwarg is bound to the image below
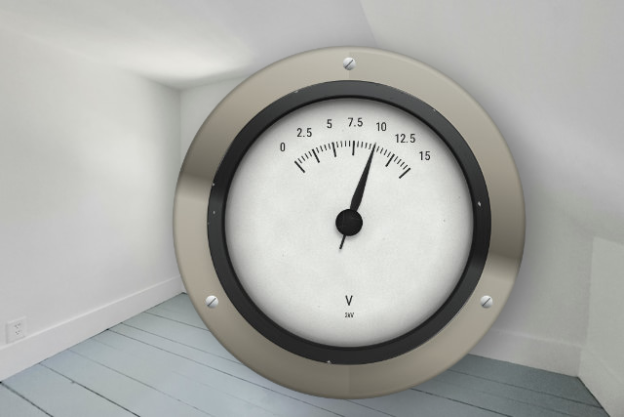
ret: 10V
